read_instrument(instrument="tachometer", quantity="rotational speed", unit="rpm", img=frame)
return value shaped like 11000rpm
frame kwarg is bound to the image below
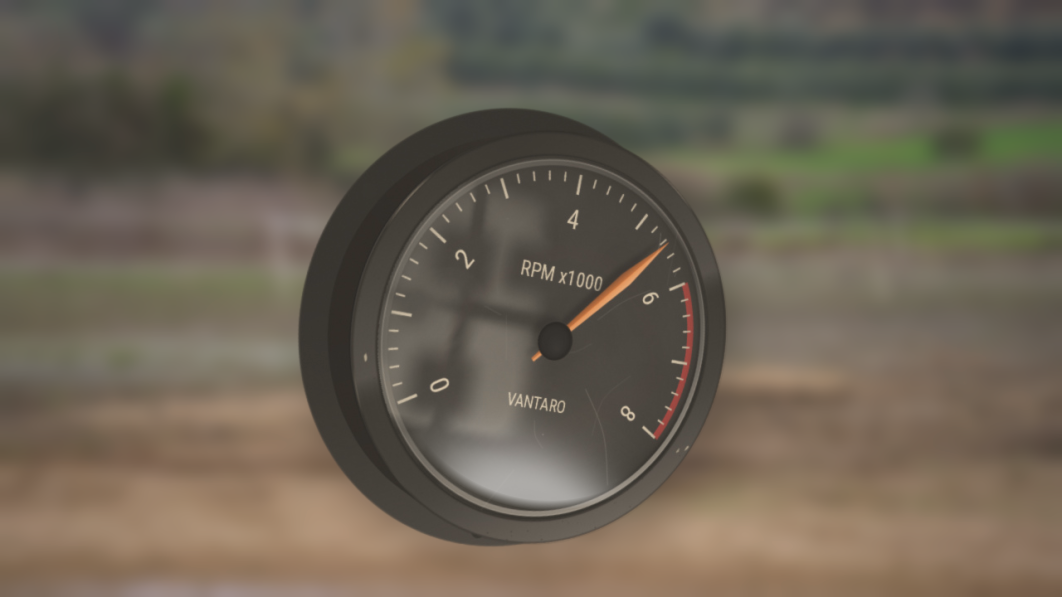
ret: 5400rpm
